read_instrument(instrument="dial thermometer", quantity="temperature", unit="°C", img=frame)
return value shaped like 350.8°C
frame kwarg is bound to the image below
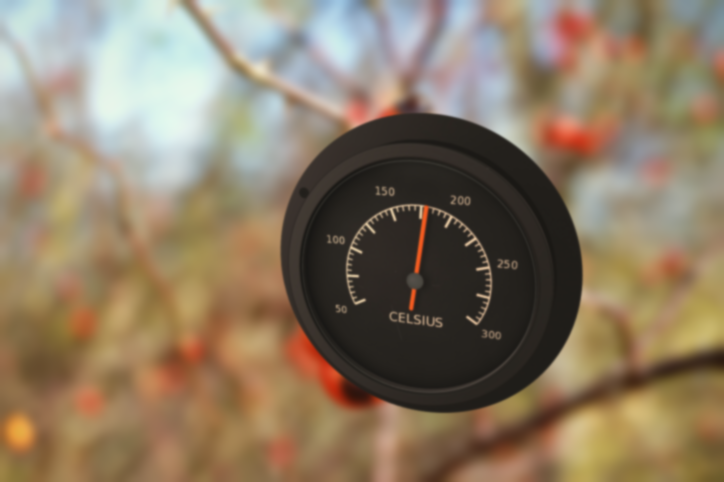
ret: 180°C
